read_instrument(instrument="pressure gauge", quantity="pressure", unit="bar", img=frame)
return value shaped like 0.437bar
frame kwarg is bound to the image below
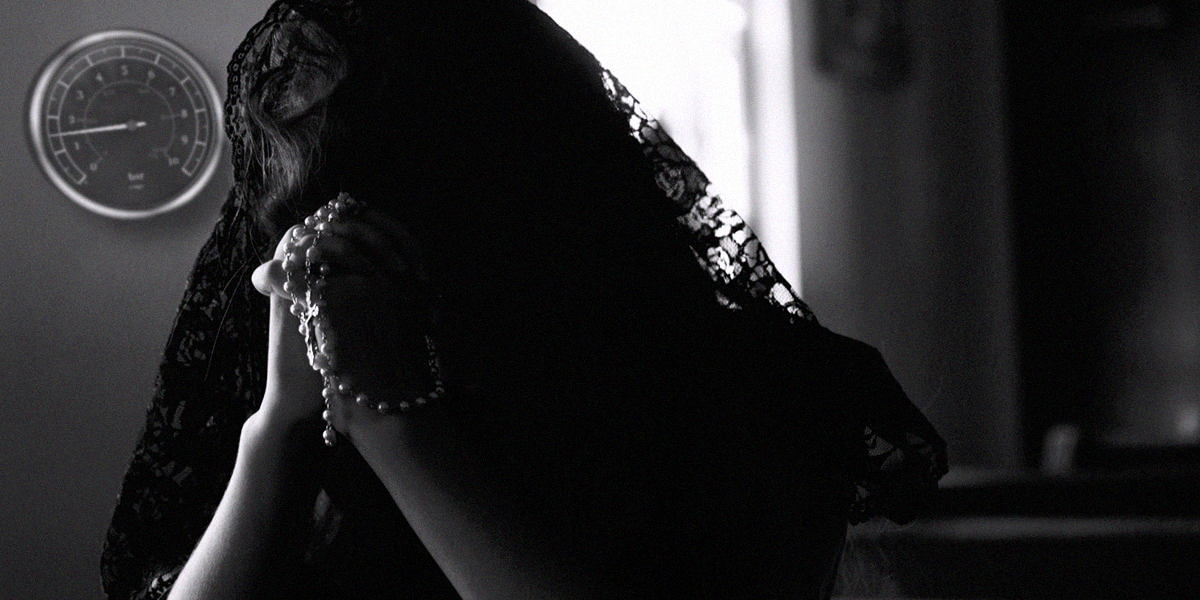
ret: 1.5bar
